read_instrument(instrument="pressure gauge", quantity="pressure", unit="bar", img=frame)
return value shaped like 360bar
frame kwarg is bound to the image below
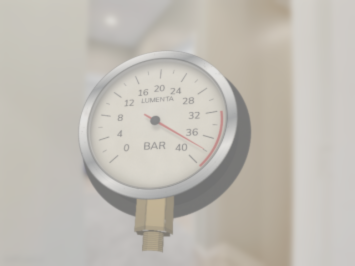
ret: 38bar
